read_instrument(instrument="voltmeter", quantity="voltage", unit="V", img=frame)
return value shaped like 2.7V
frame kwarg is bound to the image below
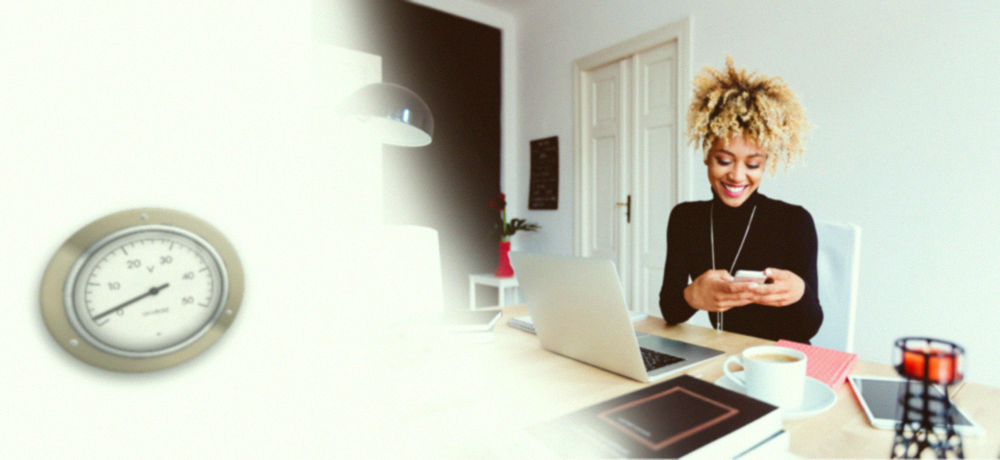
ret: 2V
